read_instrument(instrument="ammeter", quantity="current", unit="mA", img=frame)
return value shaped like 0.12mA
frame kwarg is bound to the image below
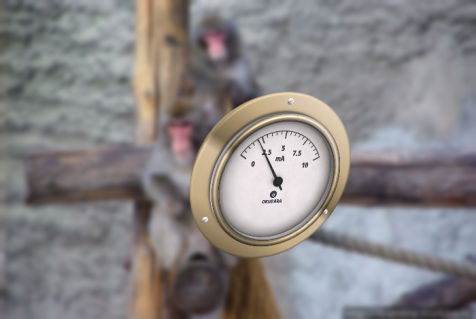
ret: 2mA
